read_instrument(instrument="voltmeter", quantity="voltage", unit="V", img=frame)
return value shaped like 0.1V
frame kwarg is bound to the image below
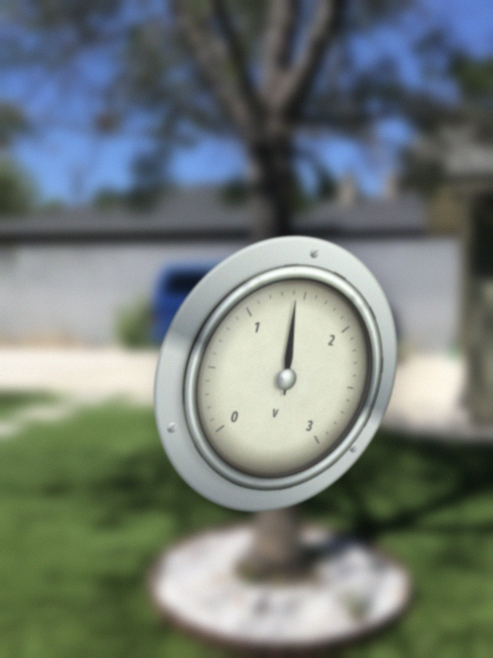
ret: 1.4V
